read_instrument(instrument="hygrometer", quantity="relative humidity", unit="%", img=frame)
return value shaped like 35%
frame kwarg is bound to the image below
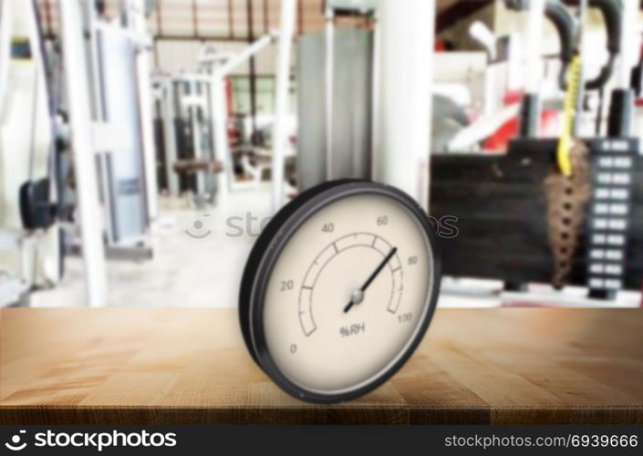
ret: 70%
